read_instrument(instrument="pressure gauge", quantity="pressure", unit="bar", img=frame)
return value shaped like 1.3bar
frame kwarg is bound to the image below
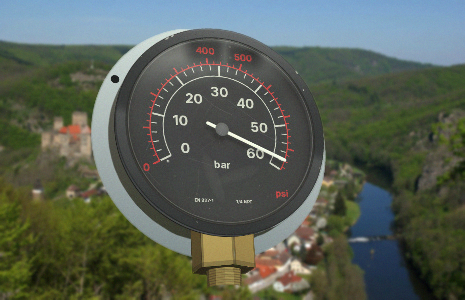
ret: 58bar
